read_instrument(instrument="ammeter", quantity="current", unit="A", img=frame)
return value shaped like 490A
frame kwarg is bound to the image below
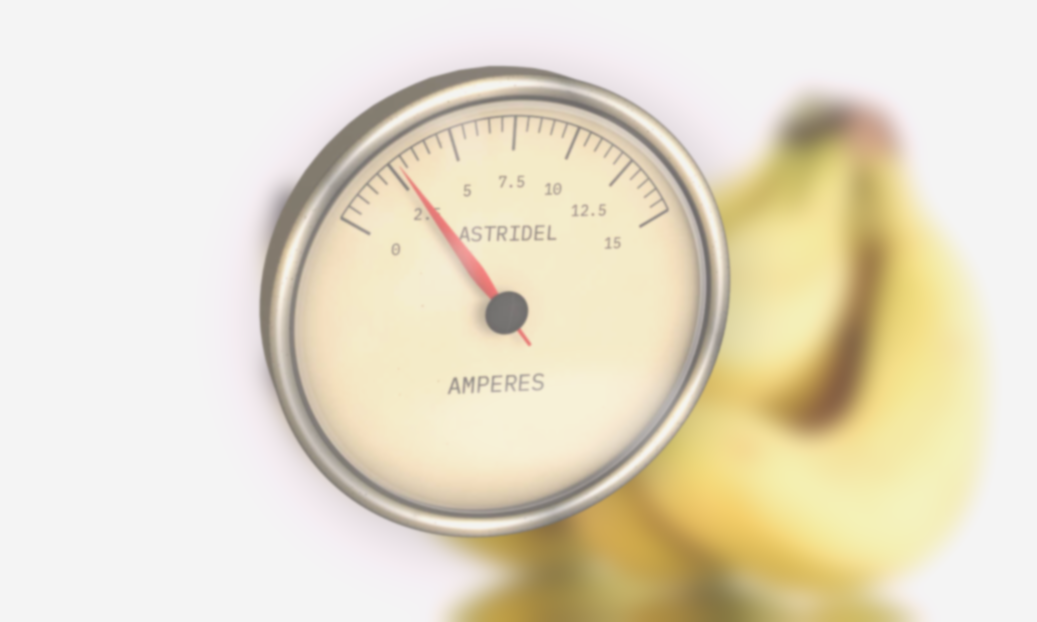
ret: 2.75A
